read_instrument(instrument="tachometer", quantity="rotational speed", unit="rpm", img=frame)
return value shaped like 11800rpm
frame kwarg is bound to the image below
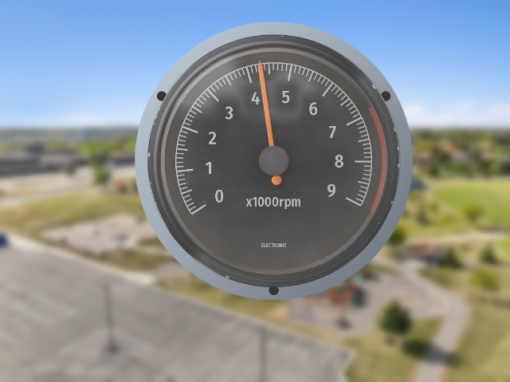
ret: 4300rpm
